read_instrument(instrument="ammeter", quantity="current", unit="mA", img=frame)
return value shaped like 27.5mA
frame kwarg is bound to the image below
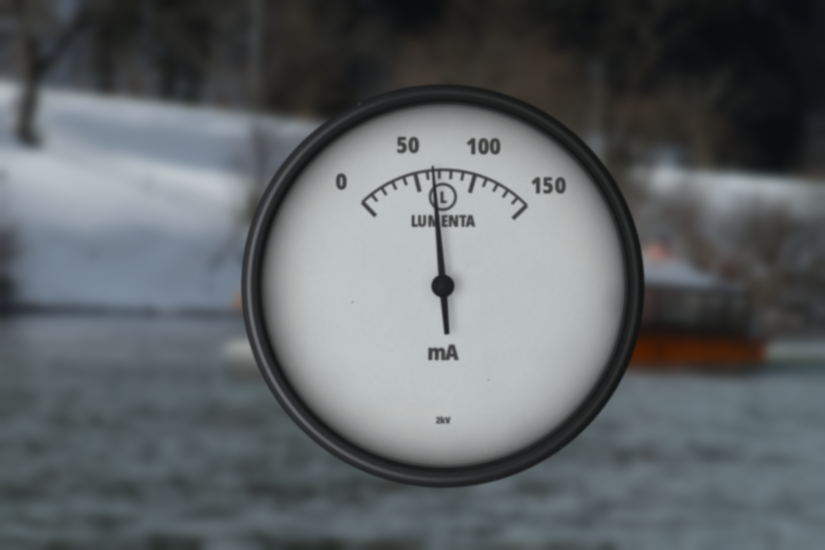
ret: 65mA
